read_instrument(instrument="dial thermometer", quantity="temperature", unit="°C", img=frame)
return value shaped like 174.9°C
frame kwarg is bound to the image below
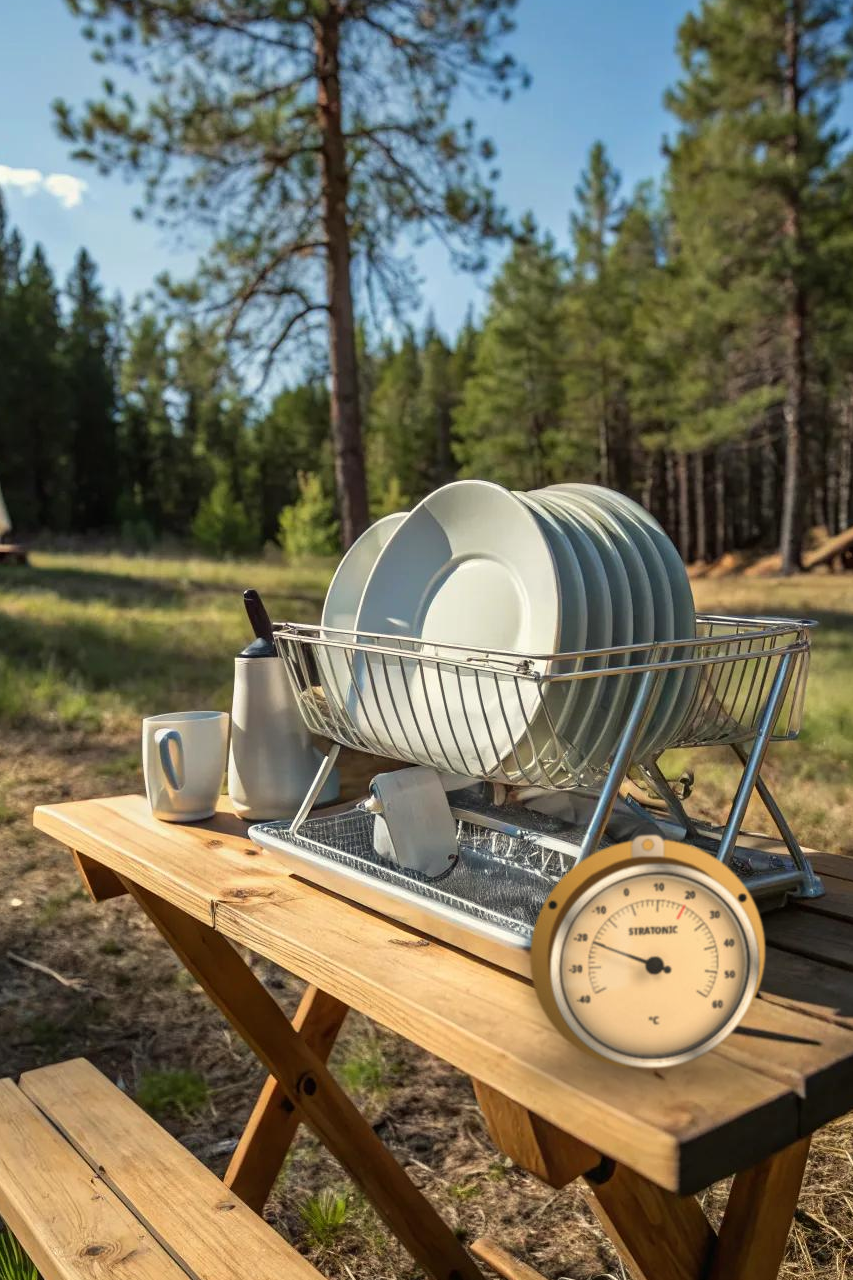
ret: -20°C
